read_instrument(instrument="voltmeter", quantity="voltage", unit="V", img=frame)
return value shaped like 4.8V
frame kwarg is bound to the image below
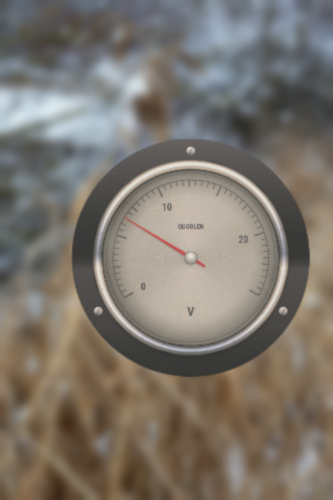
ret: 6.5V
